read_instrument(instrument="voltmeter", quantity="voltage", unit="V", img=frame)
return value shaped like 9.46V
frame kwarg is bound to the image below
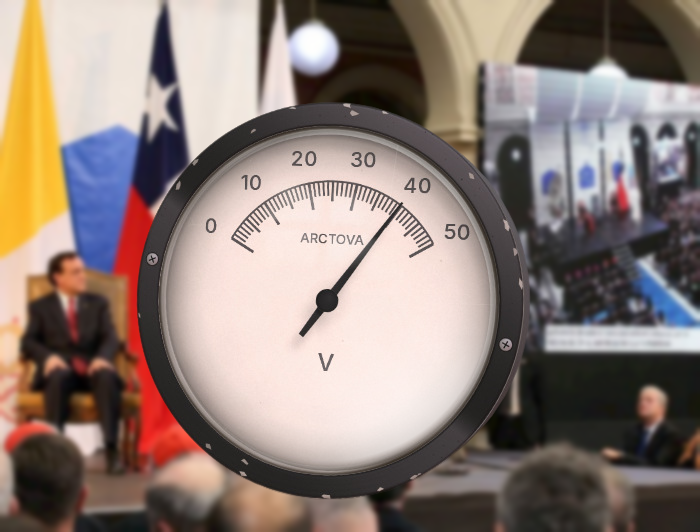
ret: 40V
